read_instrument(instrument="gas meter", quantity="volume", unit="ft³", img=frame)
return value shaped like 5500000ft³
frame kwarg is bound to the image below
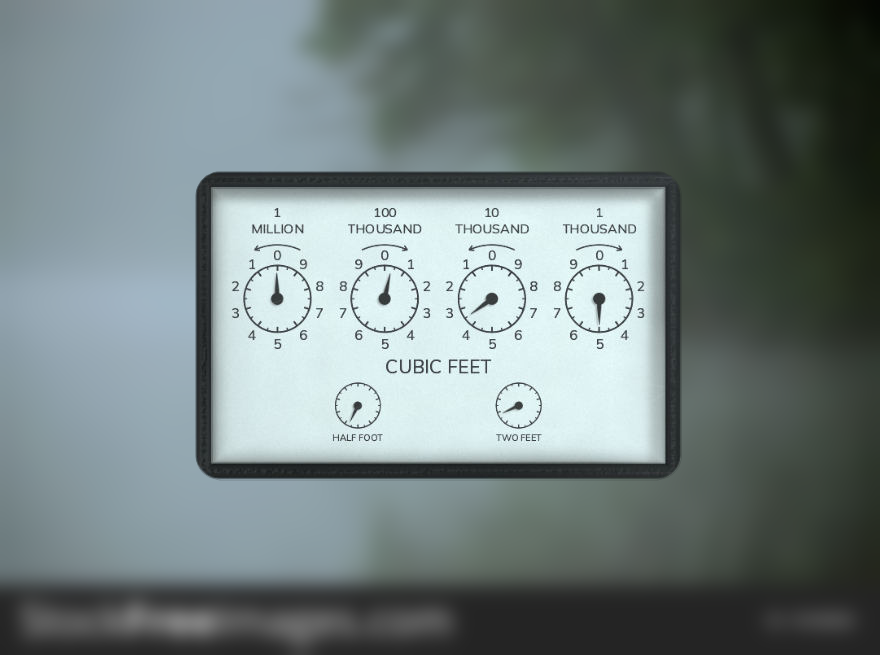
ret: 3500ft³
